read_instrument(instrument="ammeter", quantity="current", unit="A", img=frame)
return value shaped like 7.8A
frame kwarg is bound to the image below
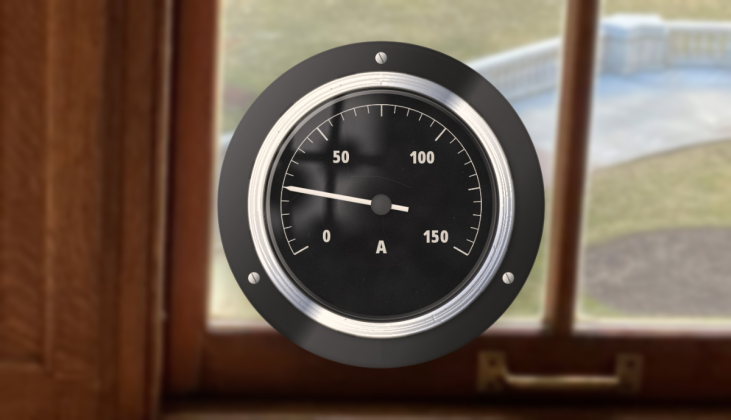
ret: 25A
